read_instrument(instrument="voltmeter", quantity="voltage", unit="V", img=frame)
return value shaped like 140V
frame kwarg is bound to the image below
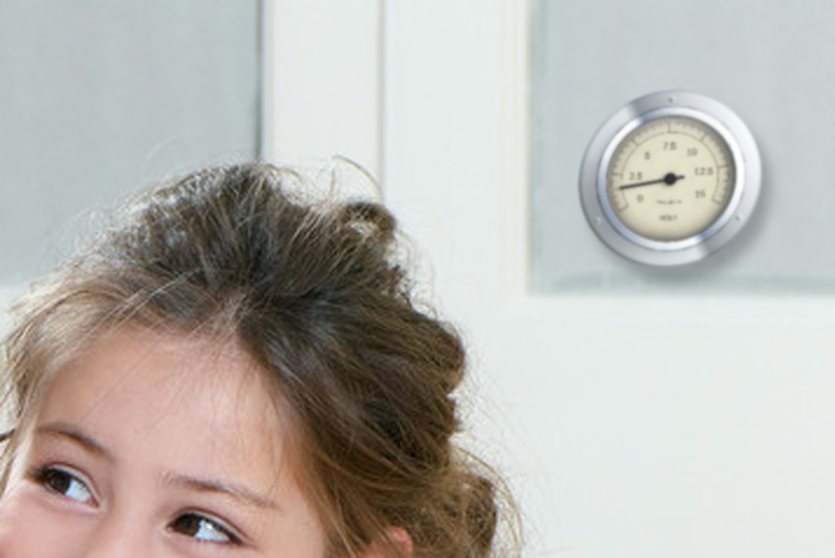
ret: 1.5V
